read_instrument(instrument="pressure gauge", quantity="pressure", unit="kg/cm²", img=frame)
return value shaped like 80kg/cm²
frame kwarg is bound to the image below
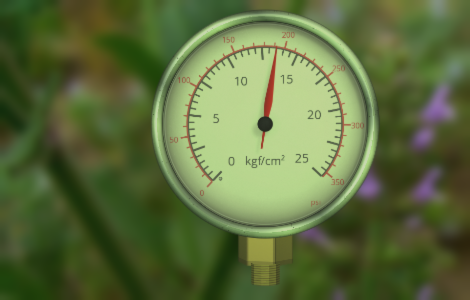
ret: 13.5kg/cm²
